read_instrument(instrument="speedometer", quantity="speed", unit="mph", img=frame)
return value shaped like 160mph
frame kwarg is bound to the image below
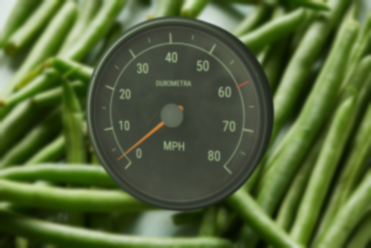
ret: 2.5mph
